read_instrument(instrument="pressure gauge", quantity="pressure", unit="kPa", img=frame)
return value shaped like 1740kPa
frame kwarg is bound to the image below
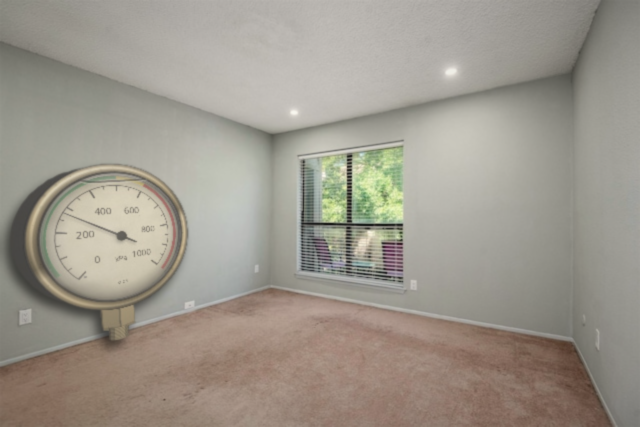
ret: 275kPa
